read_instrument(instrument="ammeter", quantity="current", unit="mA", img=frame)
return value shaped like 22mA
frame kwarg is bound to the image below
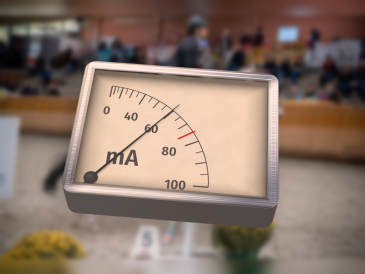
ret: 60mA
